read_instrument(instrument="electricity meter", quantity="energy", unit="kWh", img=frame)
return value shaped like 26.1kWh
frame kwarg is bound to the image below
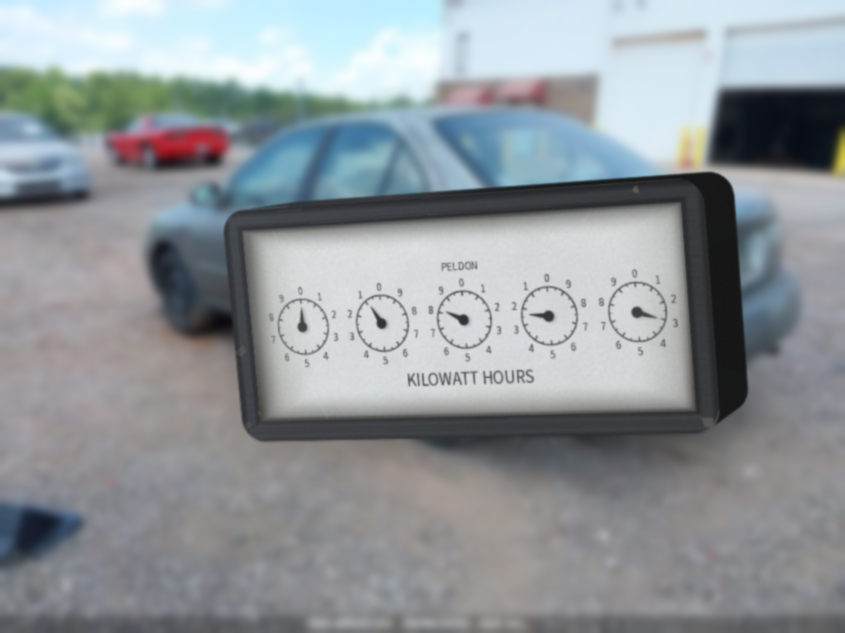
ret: 823kWh
